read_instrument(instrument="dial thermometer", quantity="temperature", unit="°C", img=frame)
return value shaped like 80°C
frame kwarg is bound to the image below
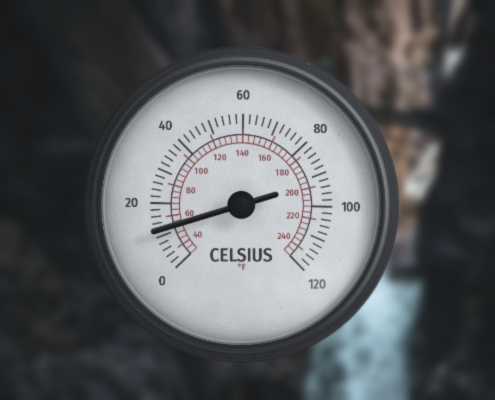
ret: 12°C
